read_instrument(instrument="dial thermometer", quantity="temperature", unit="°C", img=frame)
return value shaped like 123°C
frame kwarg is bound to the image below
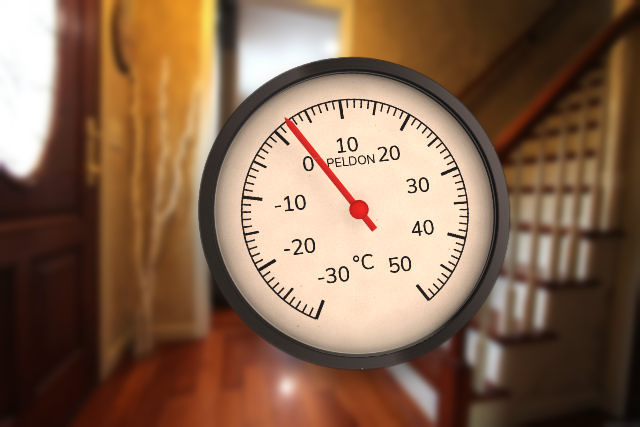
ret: 2°C
